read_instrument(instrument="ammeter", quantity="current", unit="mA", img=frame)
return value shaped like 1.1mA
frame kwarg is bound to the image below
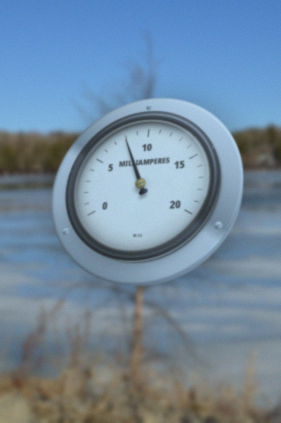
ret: 8mA
